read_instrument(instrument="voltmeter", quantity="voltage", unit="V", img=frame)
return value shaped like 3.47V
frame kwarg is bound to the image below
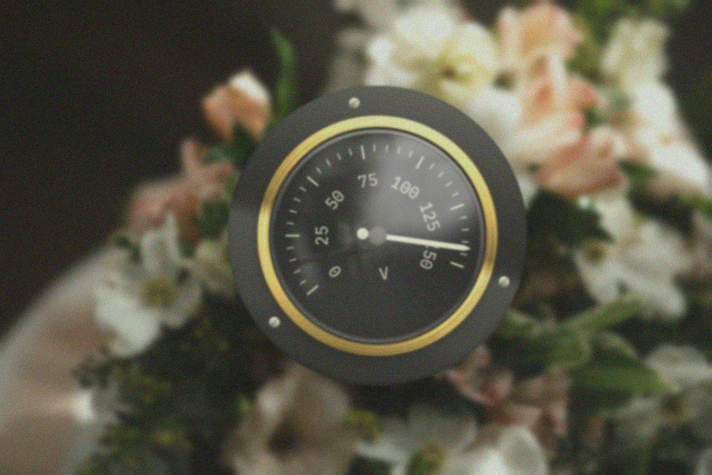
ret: 142.5V
